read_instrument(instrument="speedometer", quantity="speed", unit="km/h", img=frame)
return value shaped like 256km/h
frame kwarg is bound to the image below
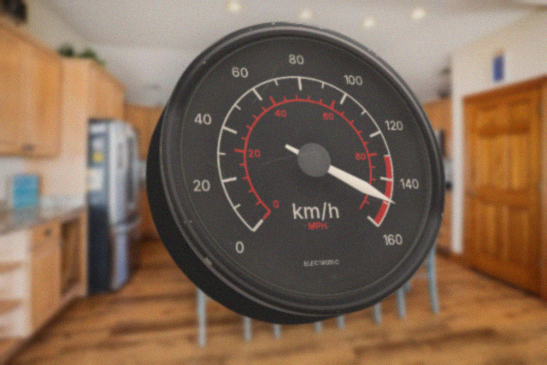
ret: 150km/h
